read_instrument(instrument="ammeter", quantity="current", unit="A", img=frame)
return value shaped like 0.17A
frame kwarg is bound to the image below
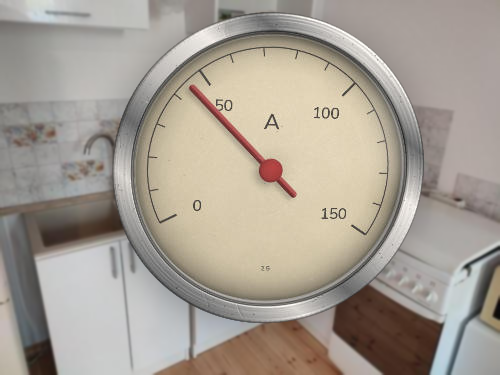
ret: 45A
